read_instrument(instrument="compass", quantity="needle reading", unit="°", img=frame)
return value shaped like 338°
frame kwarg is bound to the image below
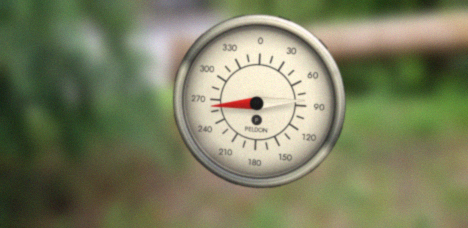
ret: 262.5°
